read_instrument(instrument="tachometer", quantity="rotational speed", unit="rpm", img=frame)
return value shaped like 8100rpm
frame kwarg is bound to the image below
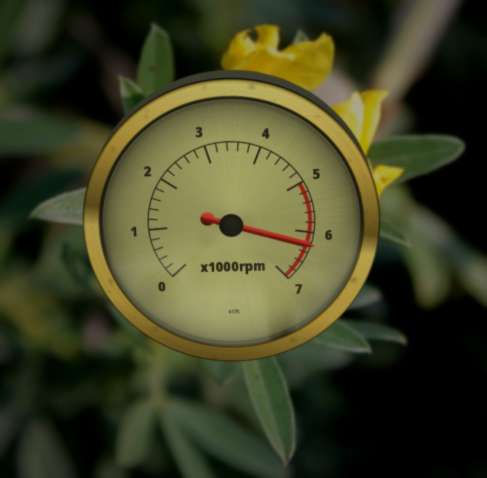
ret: 6200rpm
